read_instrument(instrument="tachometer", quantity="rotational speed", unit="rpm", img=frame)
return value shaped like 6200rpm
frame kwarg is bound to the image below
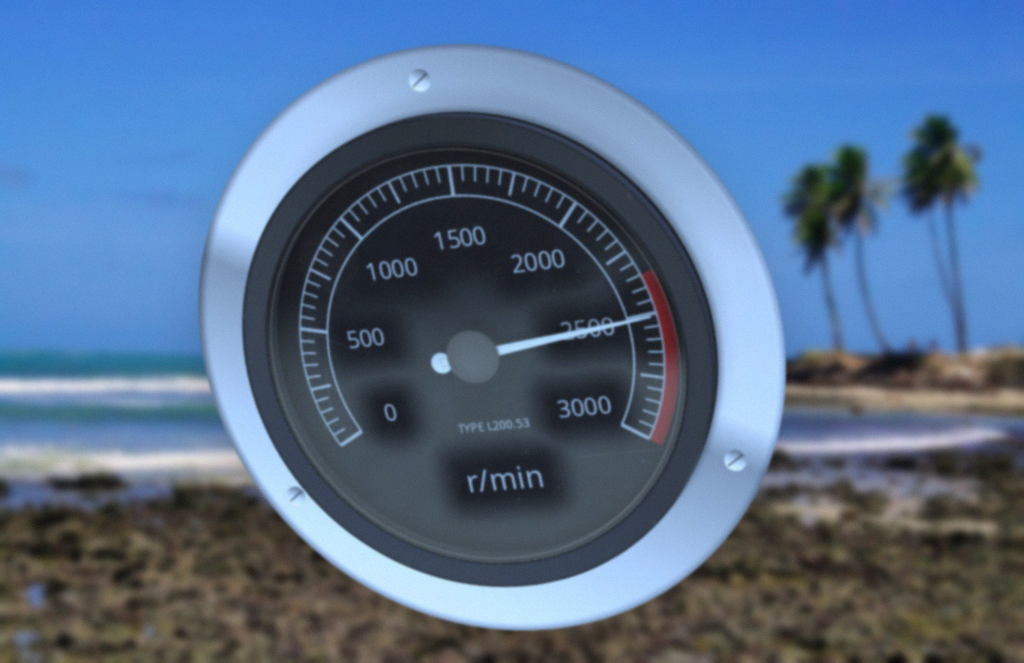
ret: 2500rpm
